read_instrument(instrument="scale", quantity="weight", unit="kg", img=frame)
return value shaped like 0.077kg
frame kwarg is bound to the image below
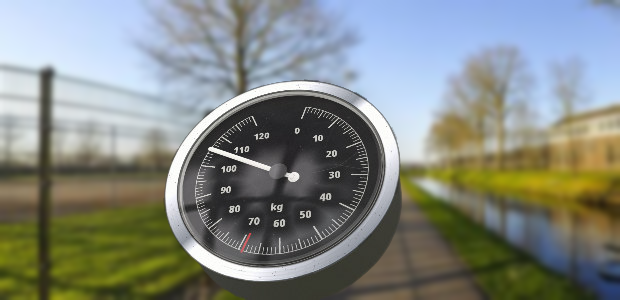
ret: 105kg
